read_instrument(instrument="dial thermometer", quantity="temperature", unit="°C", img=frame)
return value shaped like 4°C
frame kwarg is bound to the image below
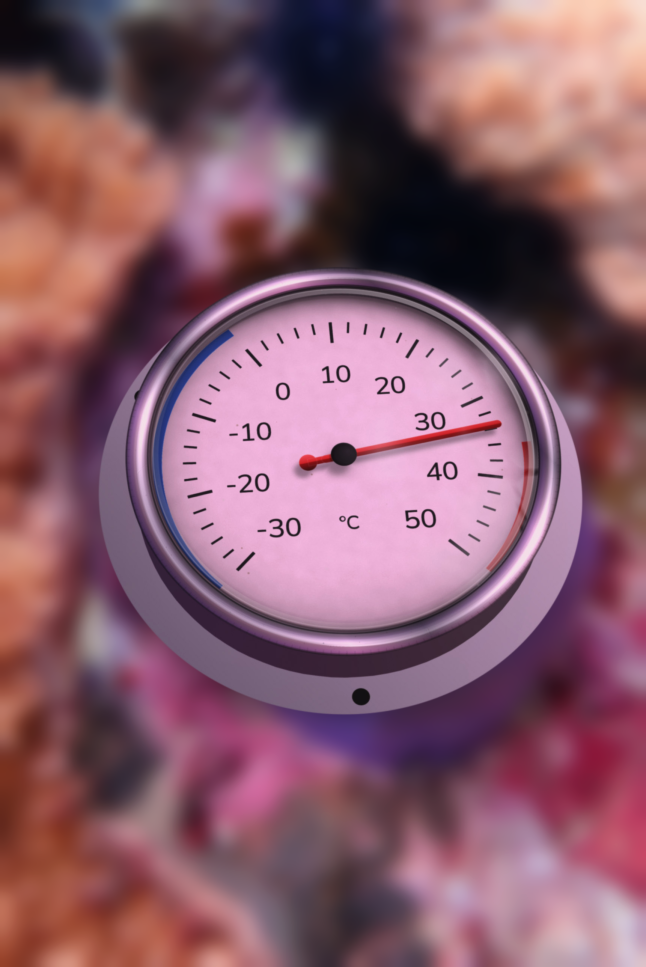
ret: 34°C
